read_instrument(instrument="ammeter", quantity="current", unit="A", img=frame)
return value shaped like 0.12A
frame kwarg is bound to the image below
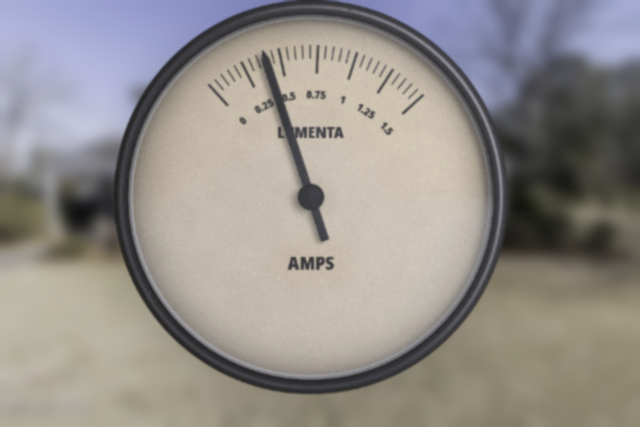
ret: 0.4A
